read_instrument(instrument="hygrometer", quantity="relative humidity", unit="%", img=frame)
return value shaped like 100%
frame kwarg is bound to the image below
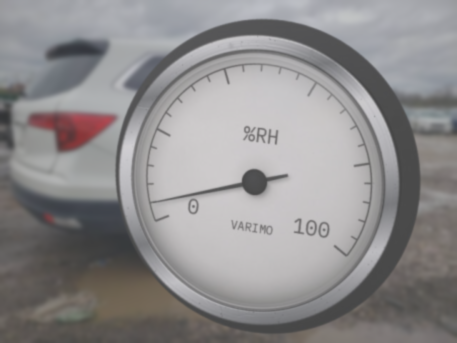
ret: 4%
